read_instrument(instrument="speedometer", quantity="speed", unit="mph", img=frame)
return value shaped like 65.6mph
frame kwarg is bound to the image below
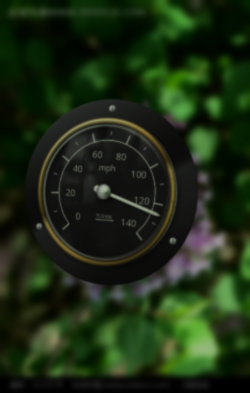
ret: 125mph
